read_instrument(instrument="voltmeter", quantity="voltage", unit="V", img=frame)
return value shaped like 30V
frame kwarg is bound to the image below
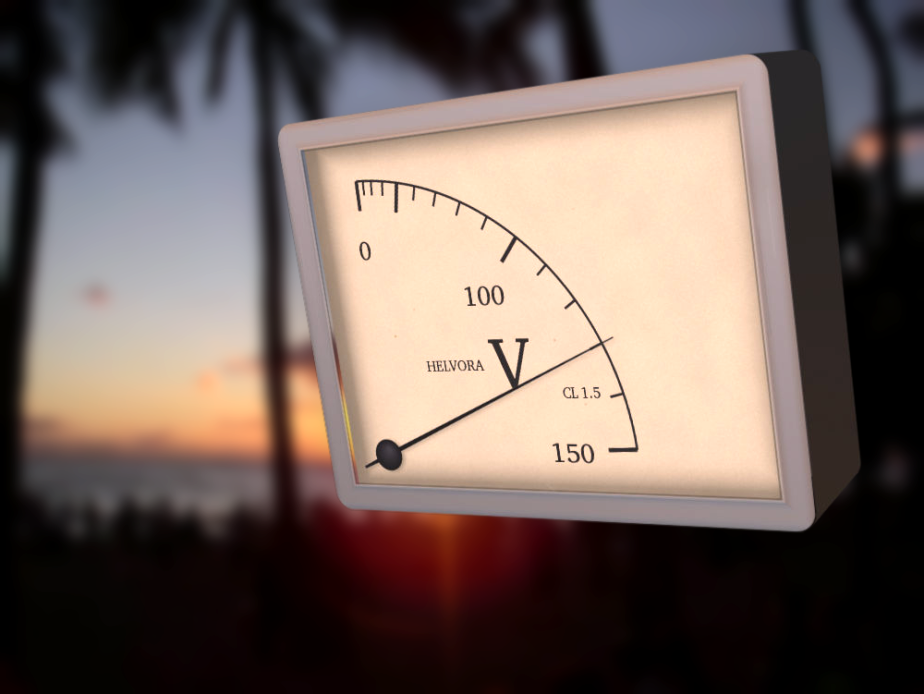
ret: 130V
